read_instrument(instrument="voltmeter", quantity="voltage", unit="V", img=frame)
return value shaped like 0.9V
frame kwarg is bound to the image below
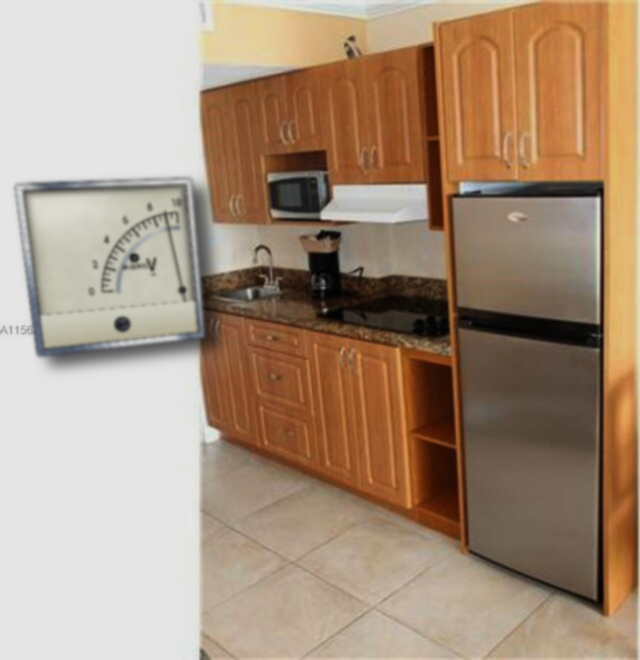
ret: 9V
